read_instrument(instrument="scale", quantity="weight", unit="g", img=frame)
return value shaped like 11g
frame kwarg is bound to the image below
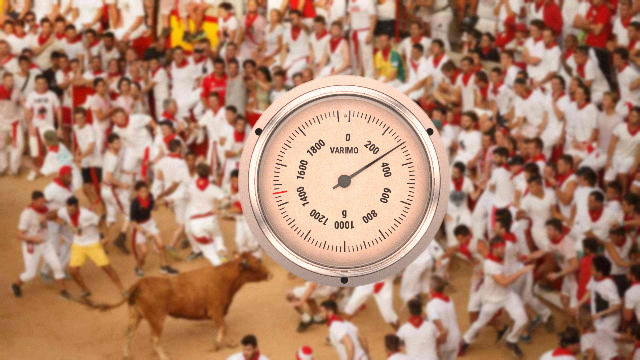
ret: 300g
